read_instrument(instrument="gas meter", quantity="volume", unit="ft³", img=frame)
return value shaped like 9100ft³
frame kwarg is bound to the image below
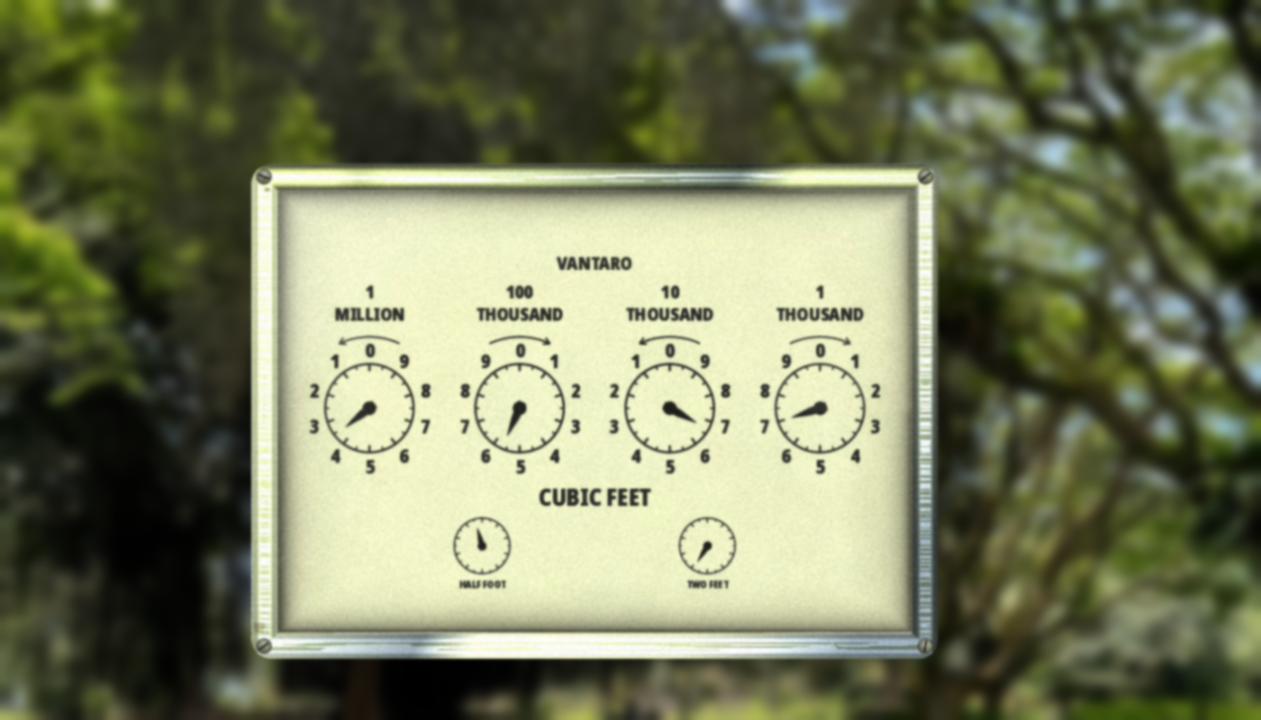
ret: 356700ft³
